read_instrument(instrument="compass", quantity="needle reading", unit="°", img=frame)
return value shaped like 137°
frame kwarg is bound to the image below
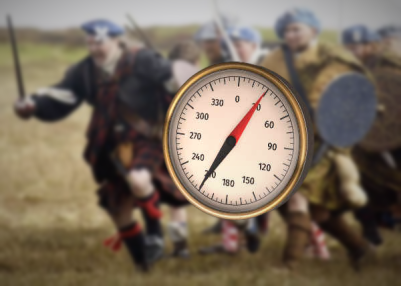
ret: 30°
